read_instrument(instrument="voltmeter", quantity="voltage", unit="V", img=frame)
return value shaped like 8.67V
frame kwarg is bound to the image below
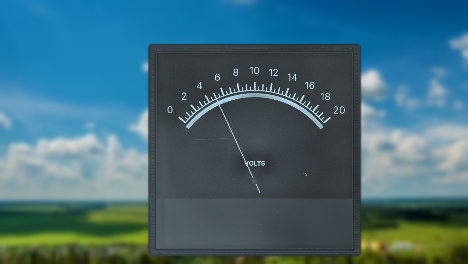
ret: 5V
